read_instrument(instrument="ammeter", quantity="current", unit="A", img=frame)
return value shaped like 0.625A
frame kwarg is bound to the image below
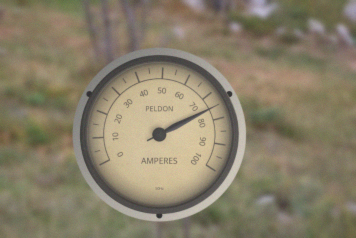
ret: 75A
